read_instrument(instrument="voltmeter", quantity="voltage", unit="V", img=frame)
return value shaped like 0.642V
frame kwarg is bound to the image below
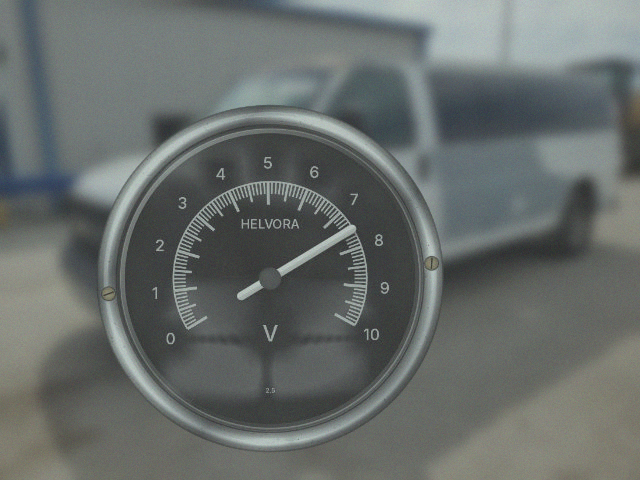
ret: 7.5V
